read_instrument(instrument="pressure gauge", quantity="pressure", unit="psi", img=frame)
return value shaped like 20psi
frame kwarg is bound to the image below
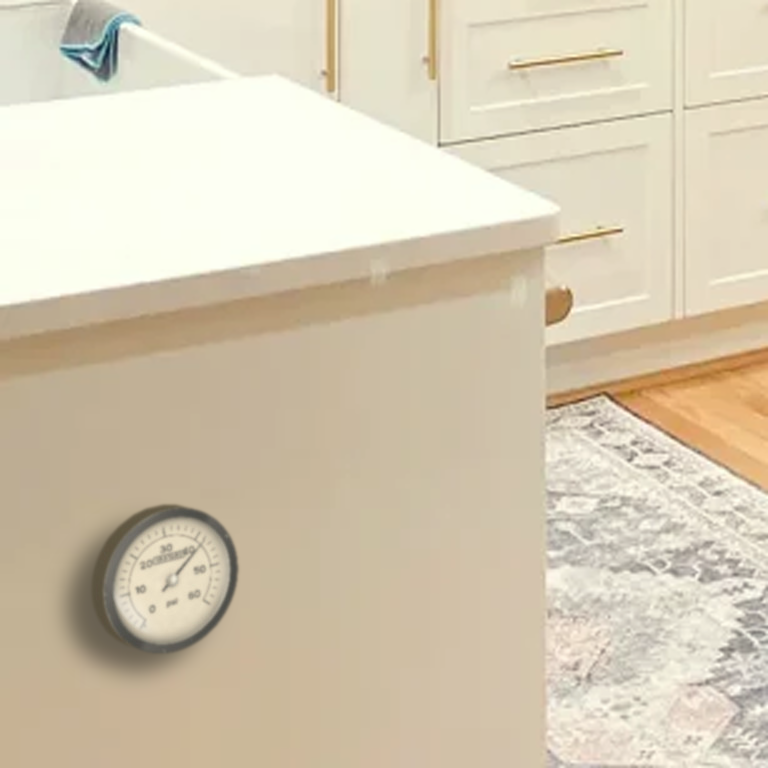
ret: 42psi
